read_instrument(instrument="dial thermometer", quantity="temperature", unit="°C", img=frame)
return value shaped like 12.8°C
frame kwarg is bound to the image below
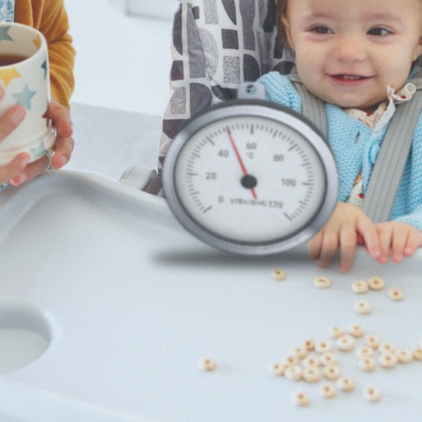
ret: 50°C
